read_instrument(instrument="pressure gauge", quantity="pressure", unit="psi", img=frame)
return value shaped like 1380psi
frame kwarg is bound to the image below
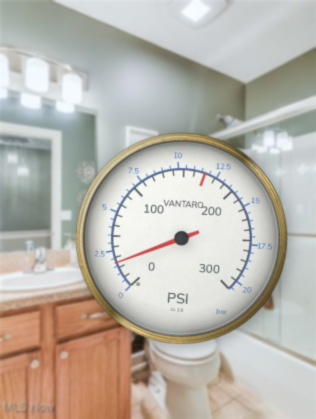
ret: 25psi
